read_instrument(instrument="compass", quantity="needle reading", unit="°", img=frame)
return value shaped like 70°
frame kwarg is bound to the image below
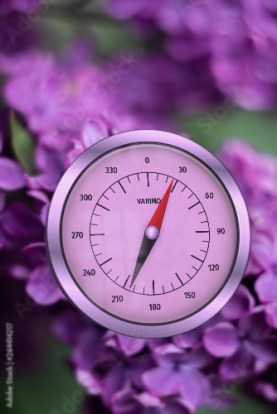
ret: 25°
